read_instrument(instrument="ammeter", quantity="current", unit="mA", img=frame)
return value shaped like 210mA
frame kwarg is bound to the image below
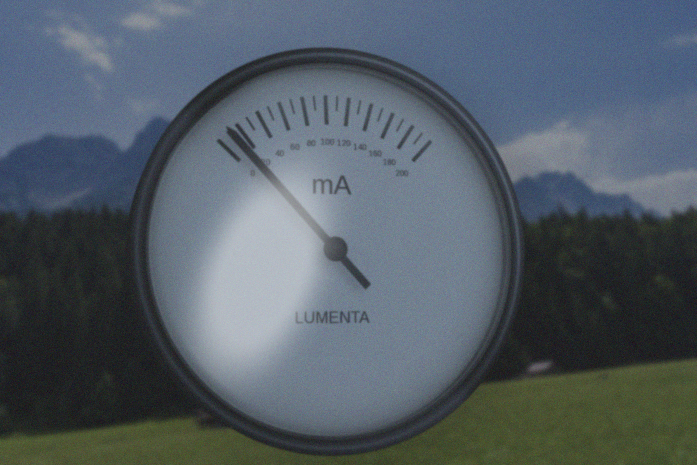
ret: 10mA
